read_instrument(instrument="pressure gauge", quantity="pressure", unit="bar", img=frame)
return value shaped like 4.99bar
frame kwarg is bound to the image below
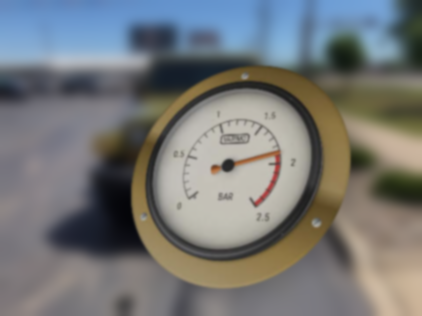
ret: 1.9bar
